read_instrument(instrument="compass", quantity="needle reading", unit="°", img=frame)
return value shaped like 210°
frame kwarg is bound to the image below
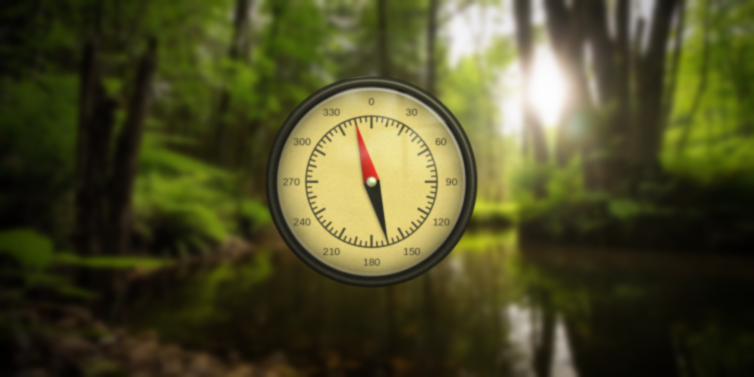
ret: 345°
